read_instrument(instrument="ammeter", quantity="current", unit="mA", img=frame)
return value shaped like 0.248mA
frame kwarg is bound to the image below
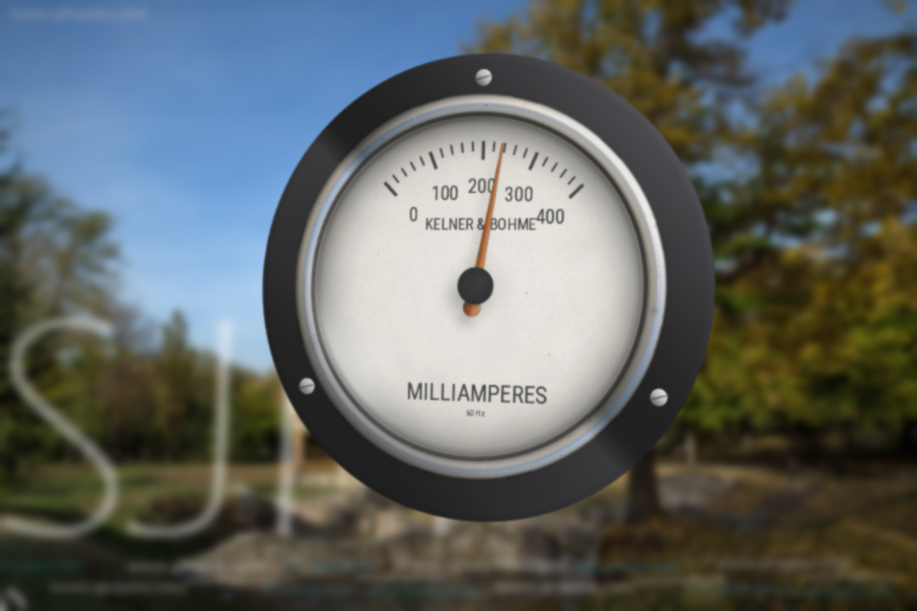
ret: 240mA
